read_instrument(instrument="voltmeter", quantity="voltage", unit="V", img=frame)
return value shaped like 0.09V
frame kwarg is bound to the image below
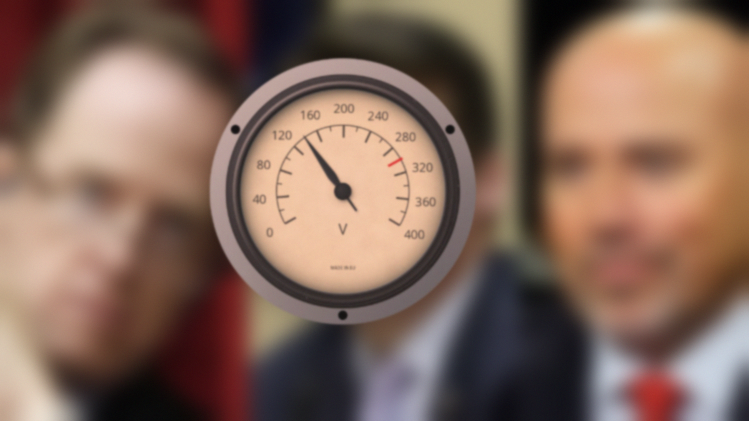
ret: 140V
